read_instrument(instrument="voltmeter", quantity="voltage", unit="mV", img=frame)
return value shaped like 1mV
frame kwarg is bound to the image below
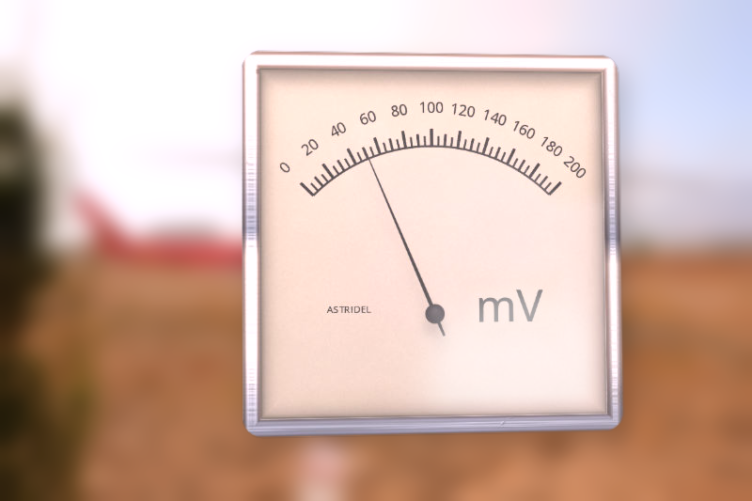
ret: 50mV
